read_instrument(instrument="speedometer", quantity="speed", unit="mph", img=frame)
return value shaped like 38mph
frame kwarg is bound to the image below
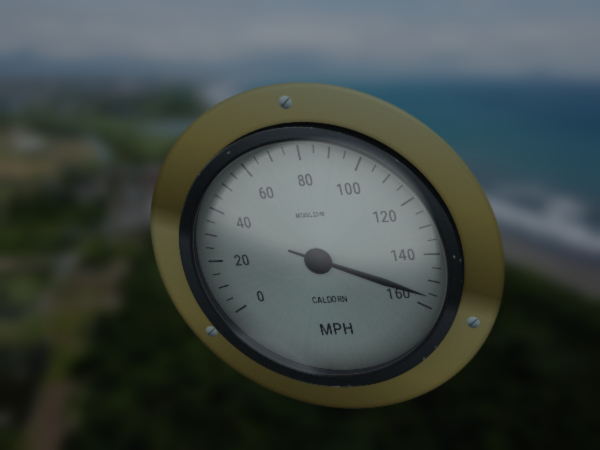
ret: 155mph
